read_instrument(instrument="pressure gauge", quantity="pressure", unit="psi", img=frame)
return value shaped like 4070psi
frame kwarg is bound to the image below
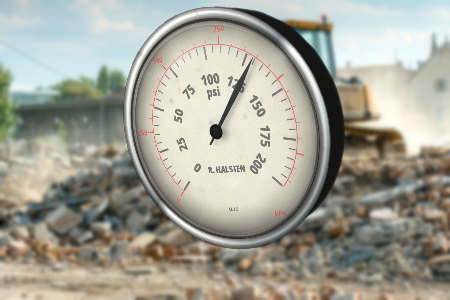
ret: 130psi
